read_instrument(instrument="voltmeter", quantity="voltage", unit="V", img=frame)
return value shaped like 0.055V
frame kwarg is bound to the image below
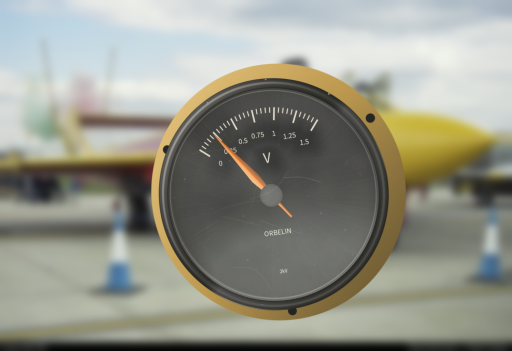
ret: 0.25V
